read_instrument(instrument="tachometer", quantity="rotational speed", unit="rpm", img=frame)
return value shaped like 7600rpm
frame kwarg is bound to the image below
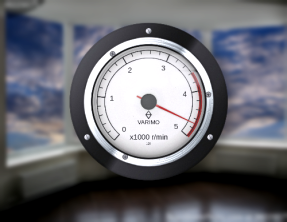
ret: 4700rpm
